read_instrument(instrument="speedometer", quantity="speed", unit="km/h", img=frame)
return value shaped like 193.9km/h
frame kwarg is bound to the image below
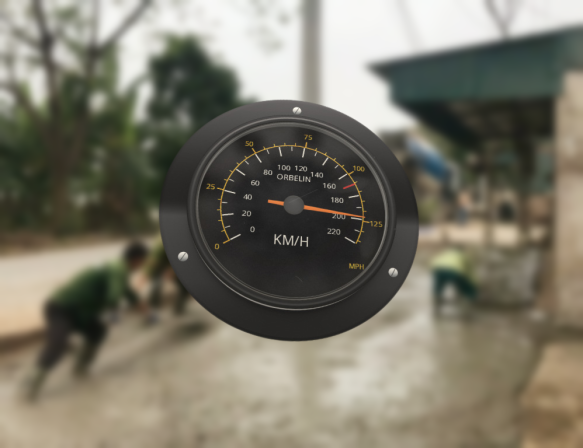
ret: 200km/h
